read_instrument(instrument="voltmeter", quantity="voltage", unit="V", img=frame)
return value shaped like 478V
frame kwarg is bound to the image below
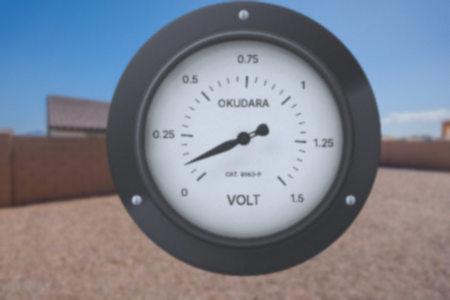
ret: 0.1V
